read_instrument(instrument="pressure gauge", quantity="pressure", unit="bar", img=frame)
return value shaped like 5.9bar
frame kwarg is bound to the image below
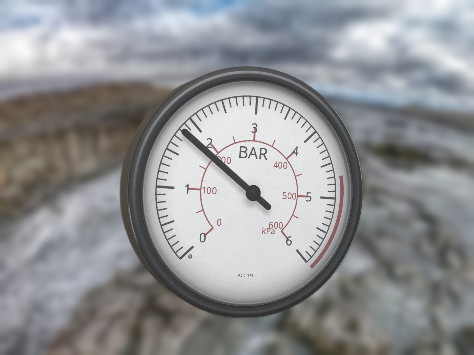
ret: 1.8bar
